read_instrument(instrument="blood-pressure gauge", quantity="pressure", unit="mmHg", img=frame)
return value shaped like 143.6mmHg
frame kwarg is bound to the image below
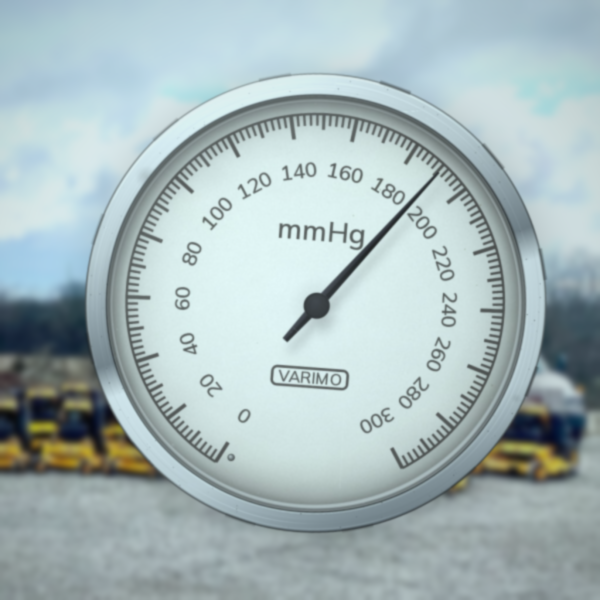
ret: 190mmHg
